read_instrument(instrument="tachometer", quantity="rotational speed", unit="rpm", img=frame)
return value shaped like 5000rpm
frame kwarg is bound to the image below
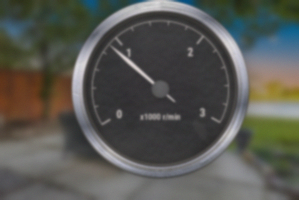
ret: 900rpm
